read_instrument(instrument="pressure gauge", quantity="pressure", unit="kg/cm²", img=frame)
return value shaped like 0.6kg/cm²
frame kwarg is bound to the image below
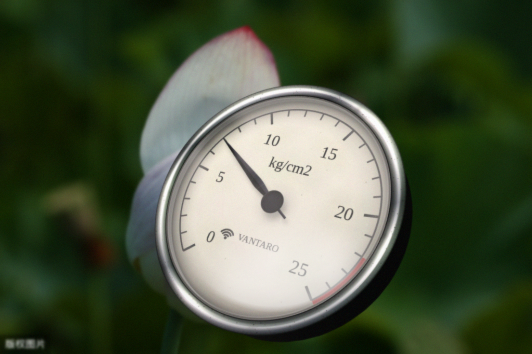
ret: 7kg/cm²
